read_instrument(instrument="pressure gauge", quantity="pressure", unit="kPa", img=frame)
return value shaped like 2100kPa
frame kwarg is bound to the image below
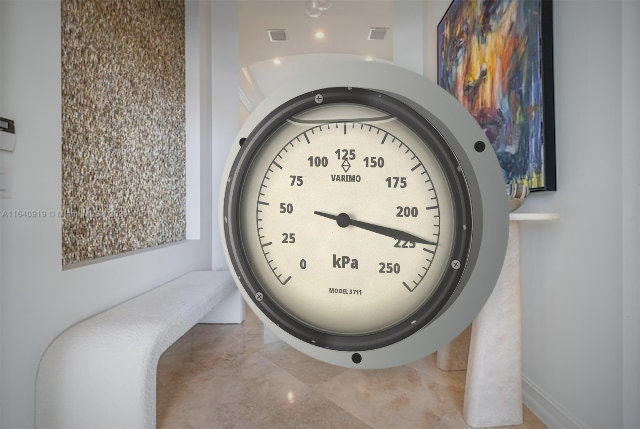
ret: 220kPa
